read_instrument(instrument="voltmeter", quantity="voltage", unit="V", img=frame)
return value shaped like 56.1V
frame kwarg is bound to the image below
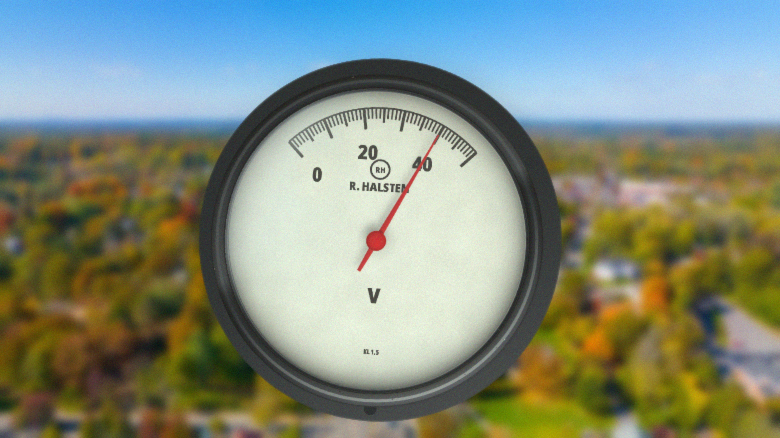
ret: 40V
